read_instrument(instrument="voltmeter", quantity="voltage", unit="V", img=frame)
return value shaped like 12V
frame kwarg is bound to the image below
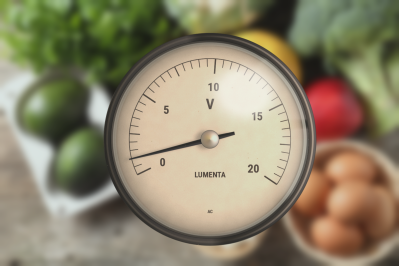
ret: 1V
